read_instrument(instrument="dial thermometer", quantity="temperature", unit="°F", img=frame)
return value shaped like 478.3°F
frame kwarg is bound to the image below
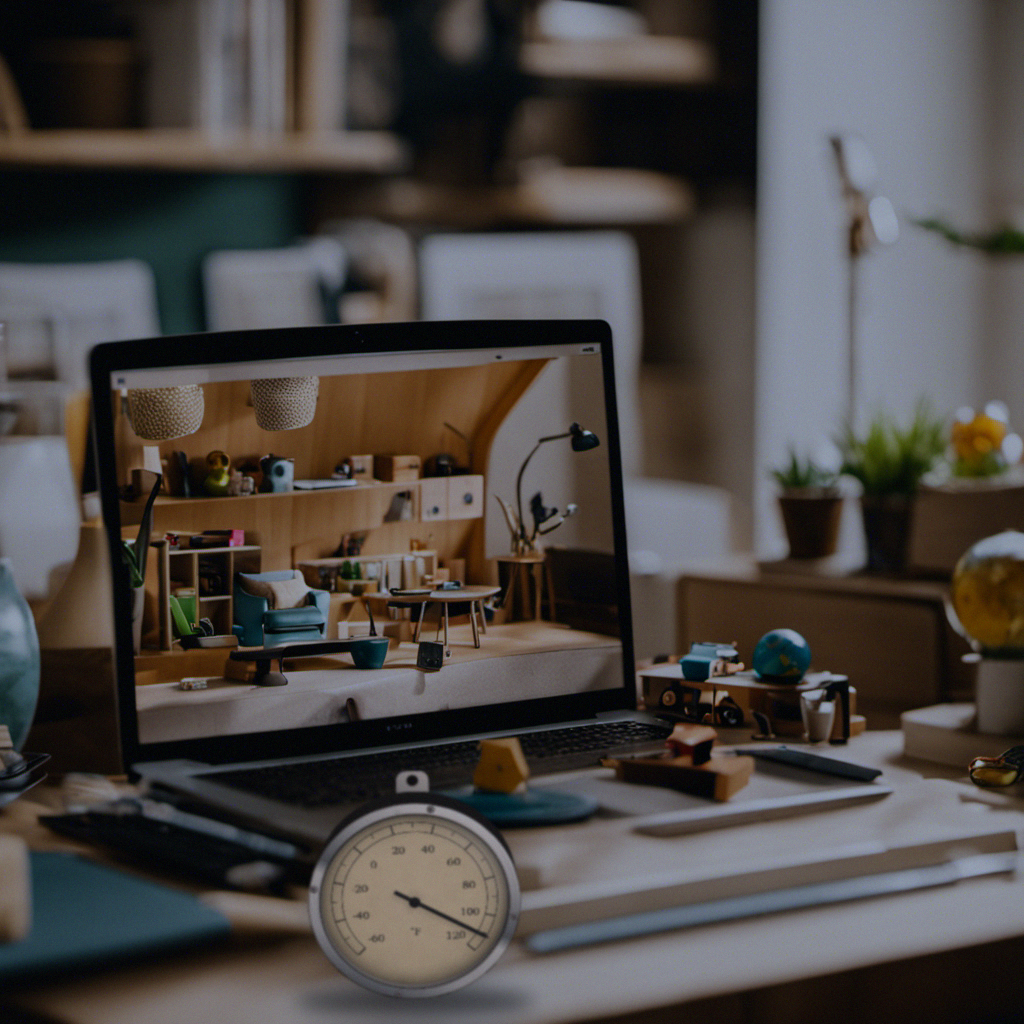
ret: 110°F
